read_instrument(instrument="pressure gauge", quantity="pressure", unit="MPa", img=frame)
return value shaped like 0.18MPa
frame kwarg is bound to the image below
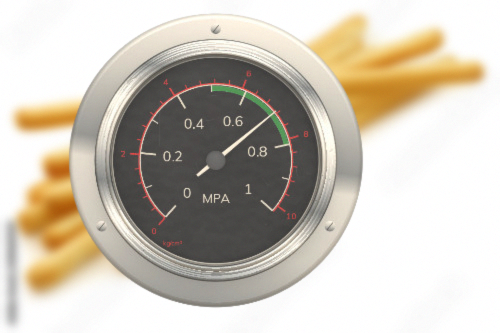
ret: 0.7MPa
